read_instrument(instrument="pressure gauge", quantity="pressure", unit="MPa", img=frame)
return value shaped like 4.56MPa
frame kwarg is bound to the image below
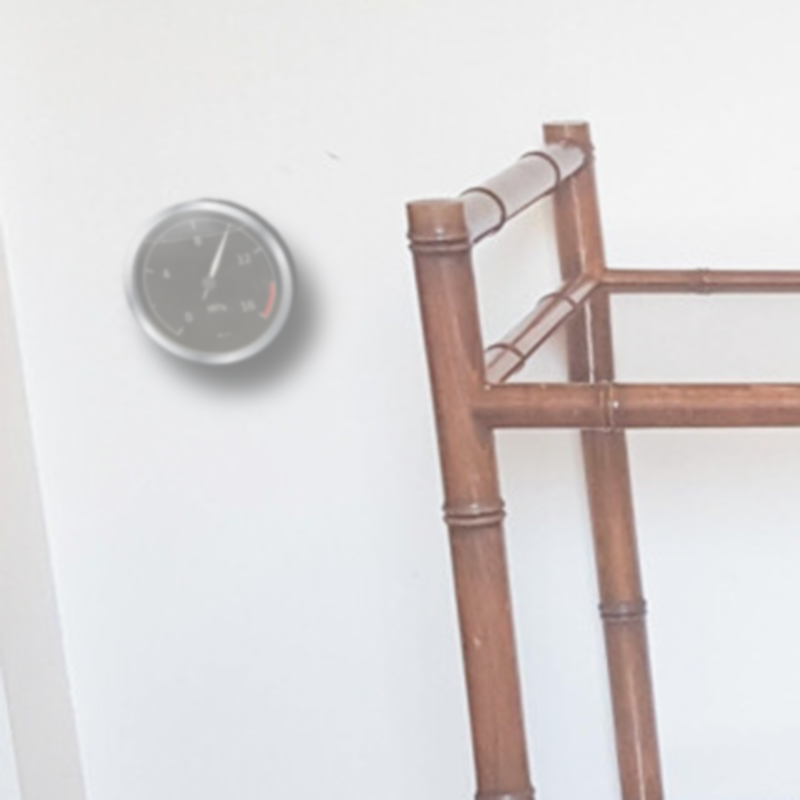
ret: 10MPa
